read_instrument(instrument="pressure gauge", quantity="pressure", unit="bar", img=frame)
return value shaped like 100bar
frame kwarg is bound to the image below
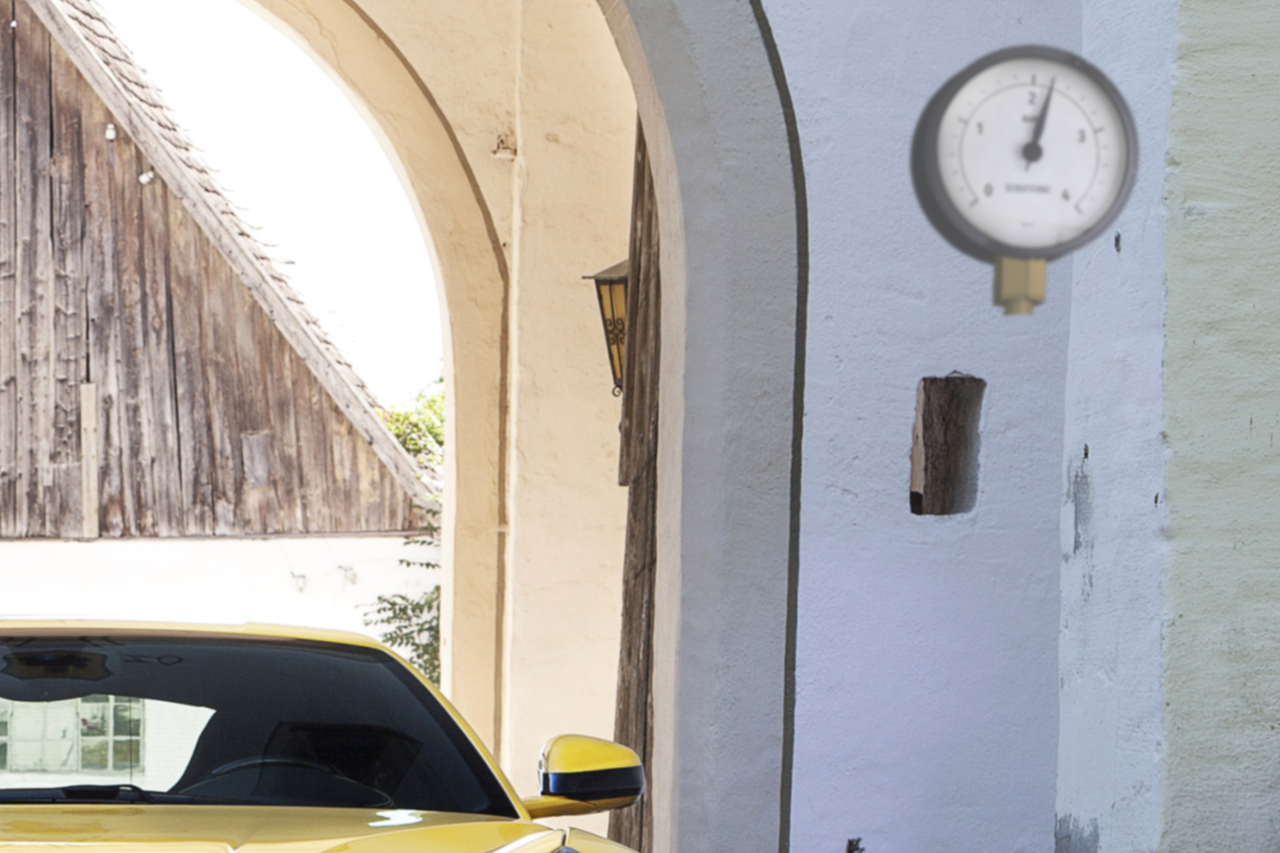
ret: 2.2bar
